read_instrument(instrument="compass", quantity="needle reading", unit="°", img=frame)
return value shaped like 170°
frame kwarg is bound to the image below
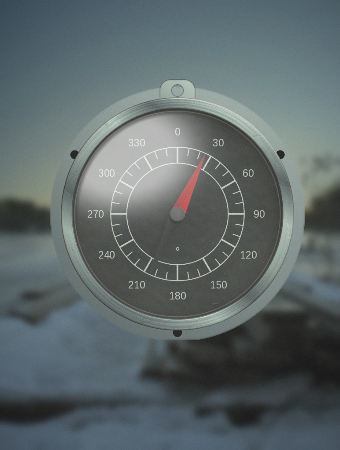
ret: 25°
